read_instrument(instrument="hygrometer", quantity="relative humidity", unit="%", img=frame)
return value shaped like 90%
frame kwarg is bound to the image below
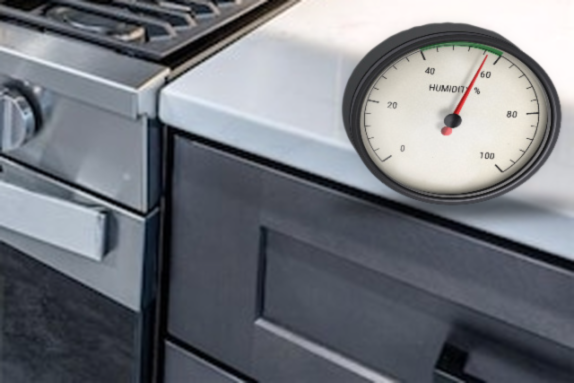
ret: 56%
